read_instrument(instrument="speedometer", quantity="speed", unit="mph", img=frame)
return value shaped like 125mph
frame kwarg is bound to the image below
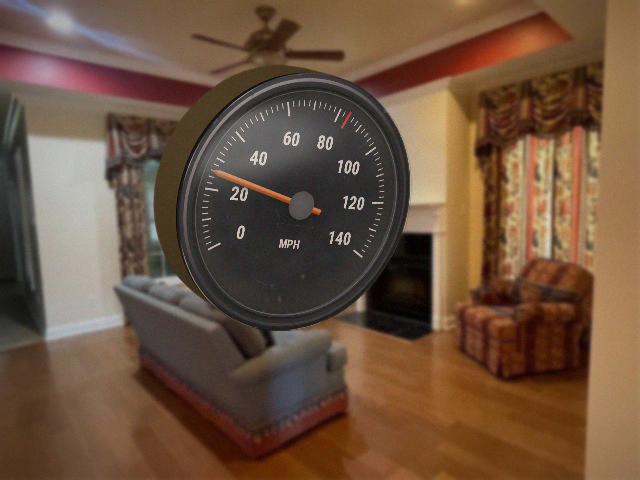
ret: 26mph
